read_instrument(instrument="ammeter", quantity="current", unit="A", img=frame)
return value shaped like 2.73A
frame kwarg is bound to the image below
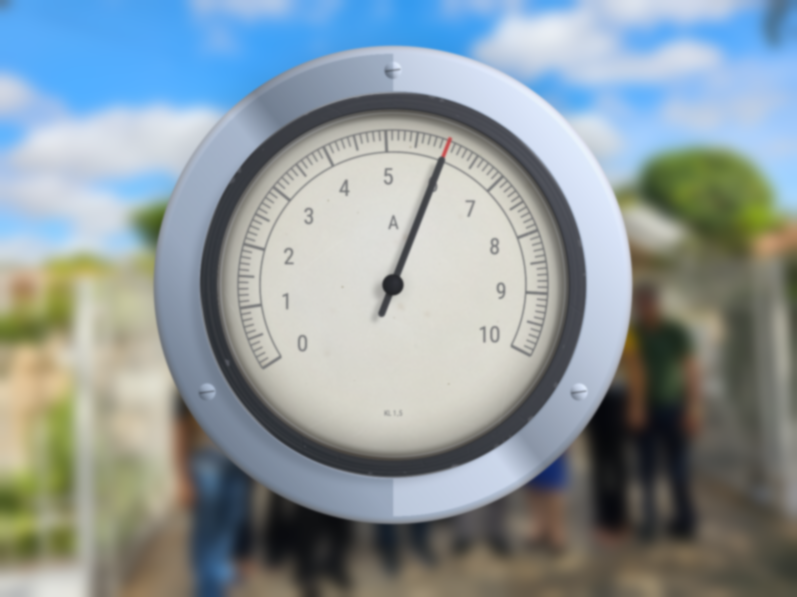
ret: 6A
